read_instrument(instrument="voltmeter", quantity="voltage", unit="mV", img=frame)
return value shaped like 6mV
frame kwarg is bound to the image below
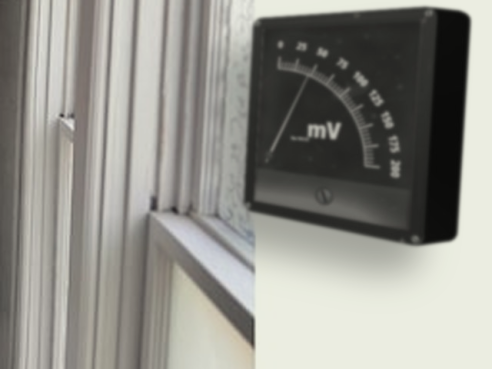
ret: 50mV
